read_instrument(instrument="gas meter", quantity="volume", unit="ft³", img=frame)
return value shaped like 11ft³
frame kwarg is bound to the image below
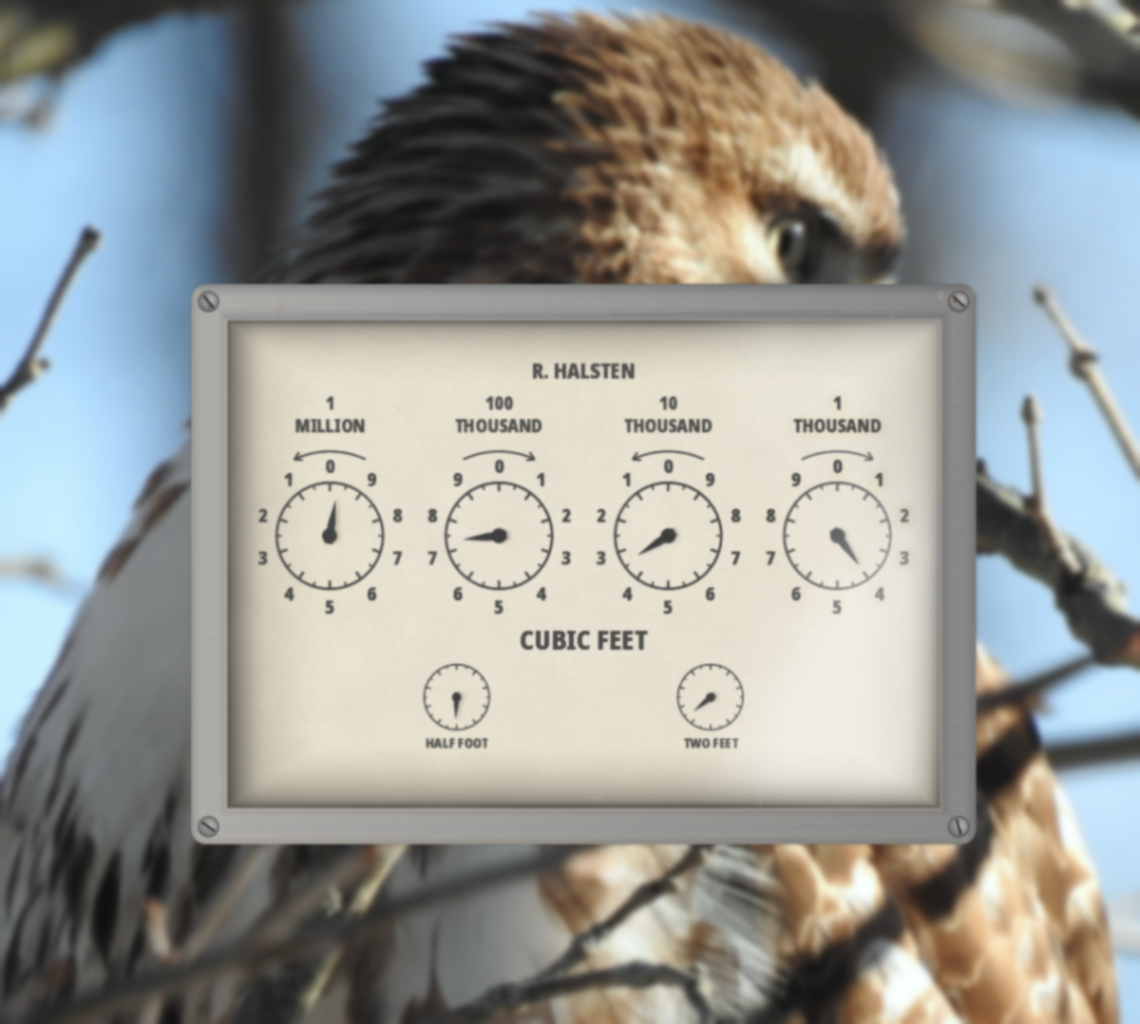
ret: 973400ft³
